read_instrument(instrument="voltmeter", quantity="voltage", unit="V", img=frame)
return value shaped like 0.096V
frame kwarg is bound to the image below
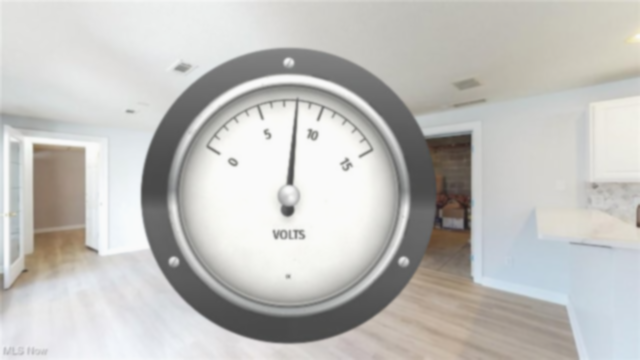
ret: 8V
